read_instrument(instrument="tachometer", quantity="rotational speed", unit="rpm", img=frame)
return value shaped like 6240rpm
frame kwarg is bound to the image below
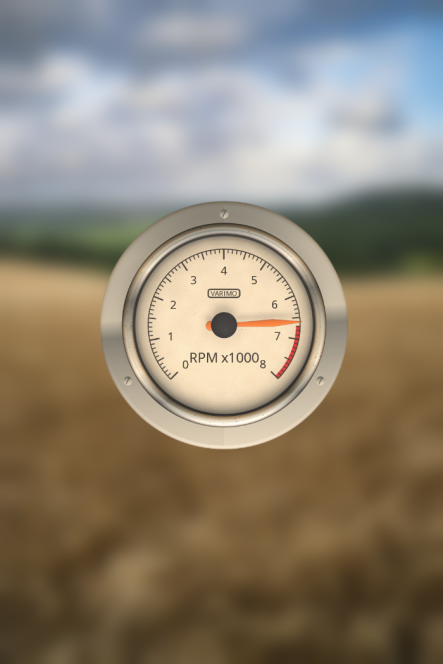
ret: 6600rpm
